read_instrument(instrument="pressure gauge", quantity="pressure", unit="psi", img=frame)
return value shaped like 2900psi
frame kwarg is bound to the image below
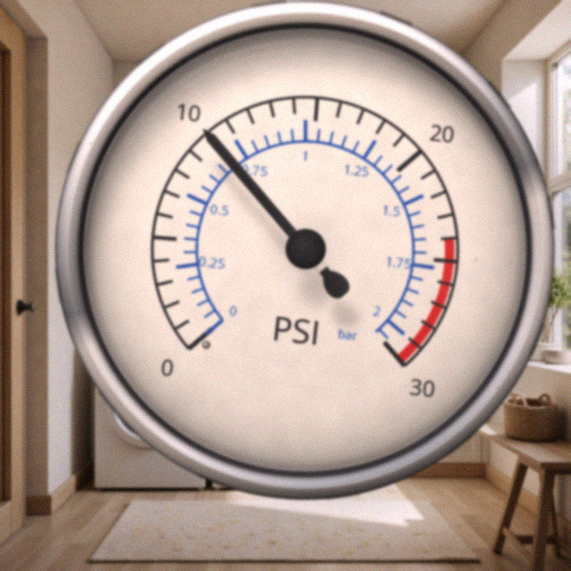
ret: 10psi
